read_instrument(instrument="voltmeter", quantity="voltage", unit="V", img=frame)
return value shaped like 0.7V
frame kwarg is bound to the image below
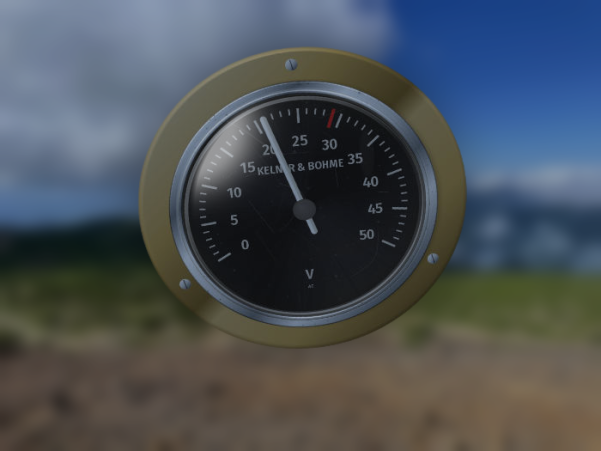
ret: 21V
